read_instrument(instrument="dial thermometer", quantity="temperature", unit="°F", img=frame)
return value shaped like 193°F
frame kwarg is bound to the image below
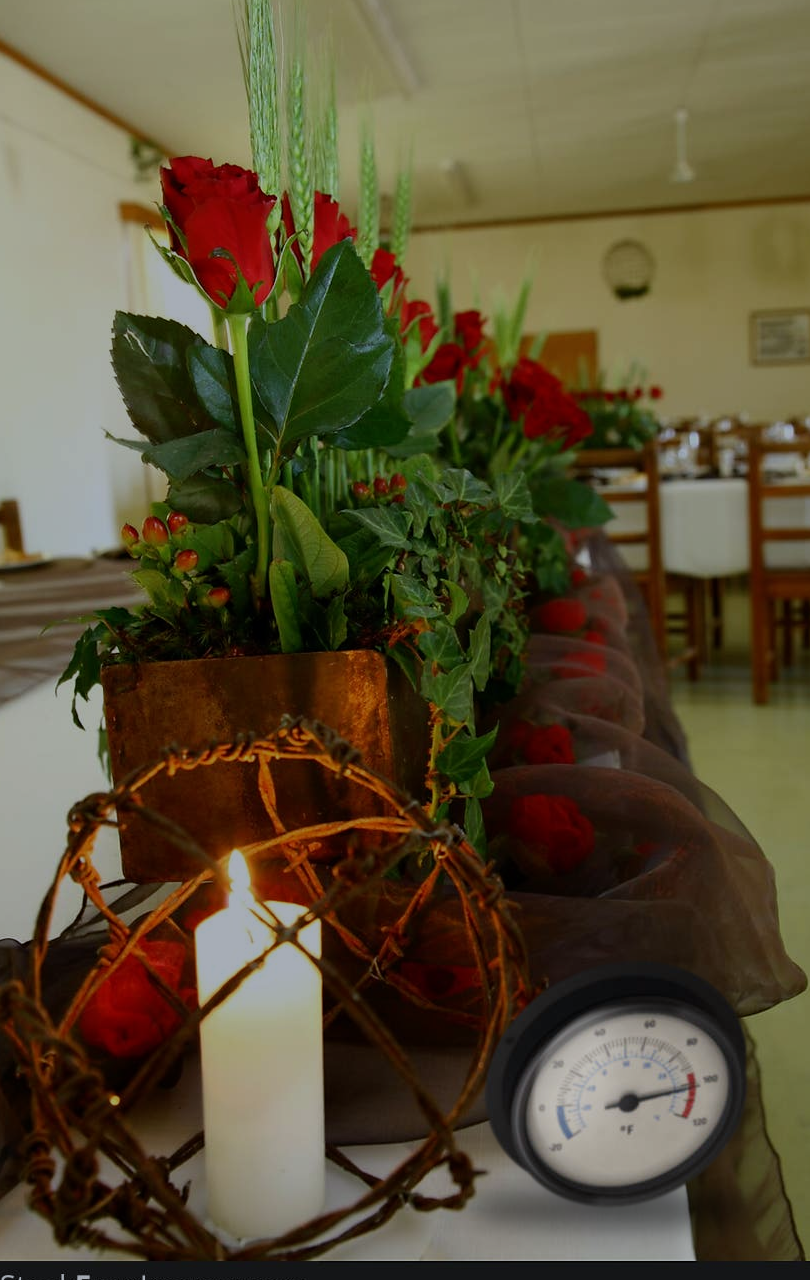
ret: 100°F
